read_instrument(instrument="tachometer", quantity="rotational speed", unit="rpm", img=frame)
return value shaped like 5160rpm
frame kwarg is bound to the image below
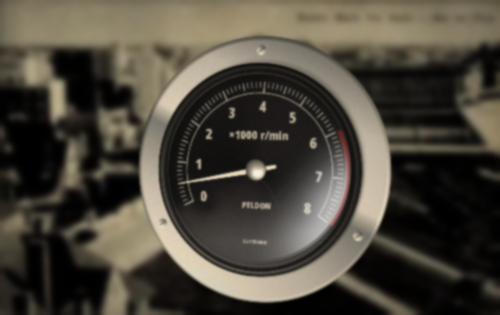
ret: 500rpm
